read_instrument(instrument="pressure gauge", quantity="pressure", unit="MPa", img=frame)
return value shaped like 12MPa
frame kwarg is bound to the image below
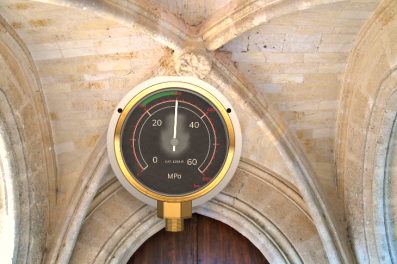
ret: 30MPa
